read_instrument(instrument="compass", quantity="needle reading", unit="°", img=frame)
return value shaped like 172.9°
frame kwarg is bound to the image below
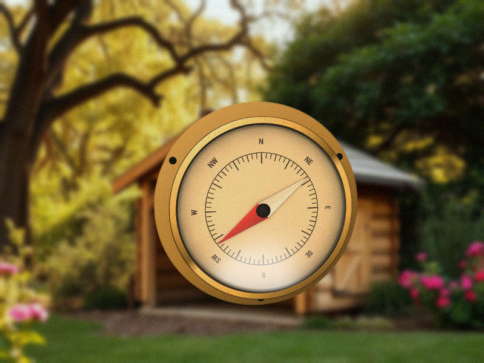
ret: 235°
